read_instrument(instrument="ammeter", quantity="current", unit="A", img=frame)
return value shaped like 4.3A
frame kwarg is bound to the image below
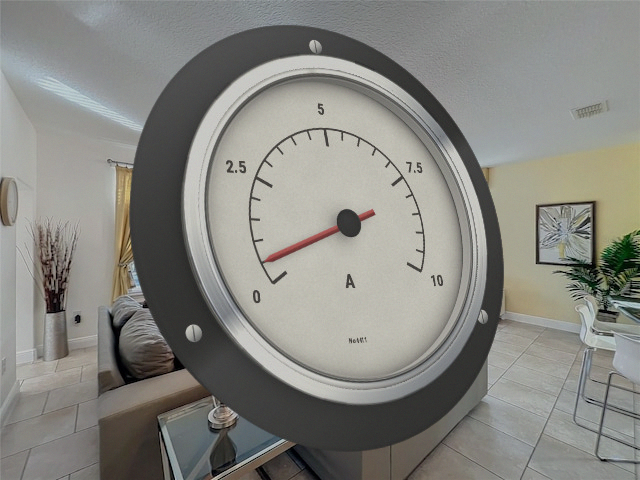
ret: 0.5A
